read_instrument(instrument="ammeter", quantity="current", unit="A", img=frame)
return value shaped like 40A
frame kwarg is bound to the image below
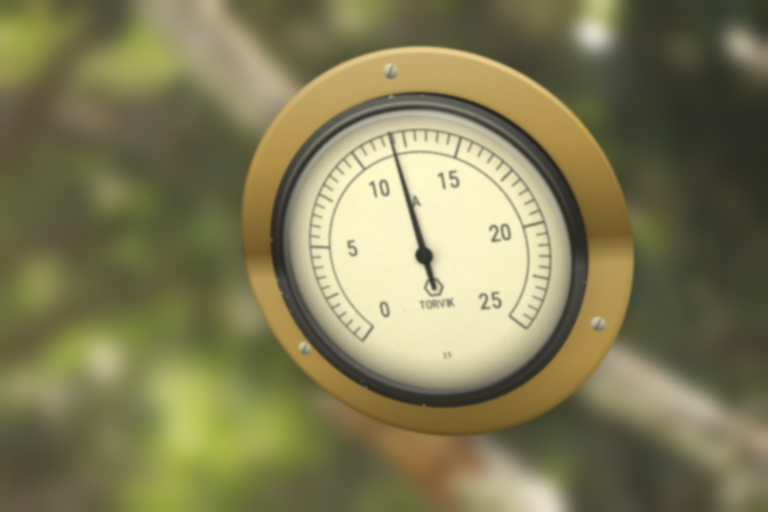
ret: 12A
